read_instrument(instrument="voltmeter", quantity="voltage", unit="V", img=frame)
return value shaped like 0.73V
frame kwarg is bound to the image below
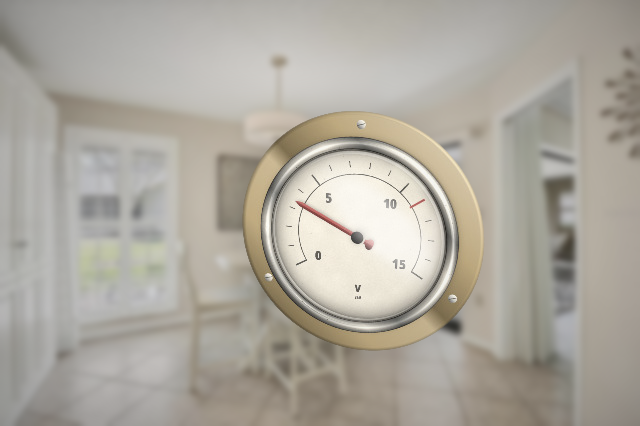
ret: 3.5V
